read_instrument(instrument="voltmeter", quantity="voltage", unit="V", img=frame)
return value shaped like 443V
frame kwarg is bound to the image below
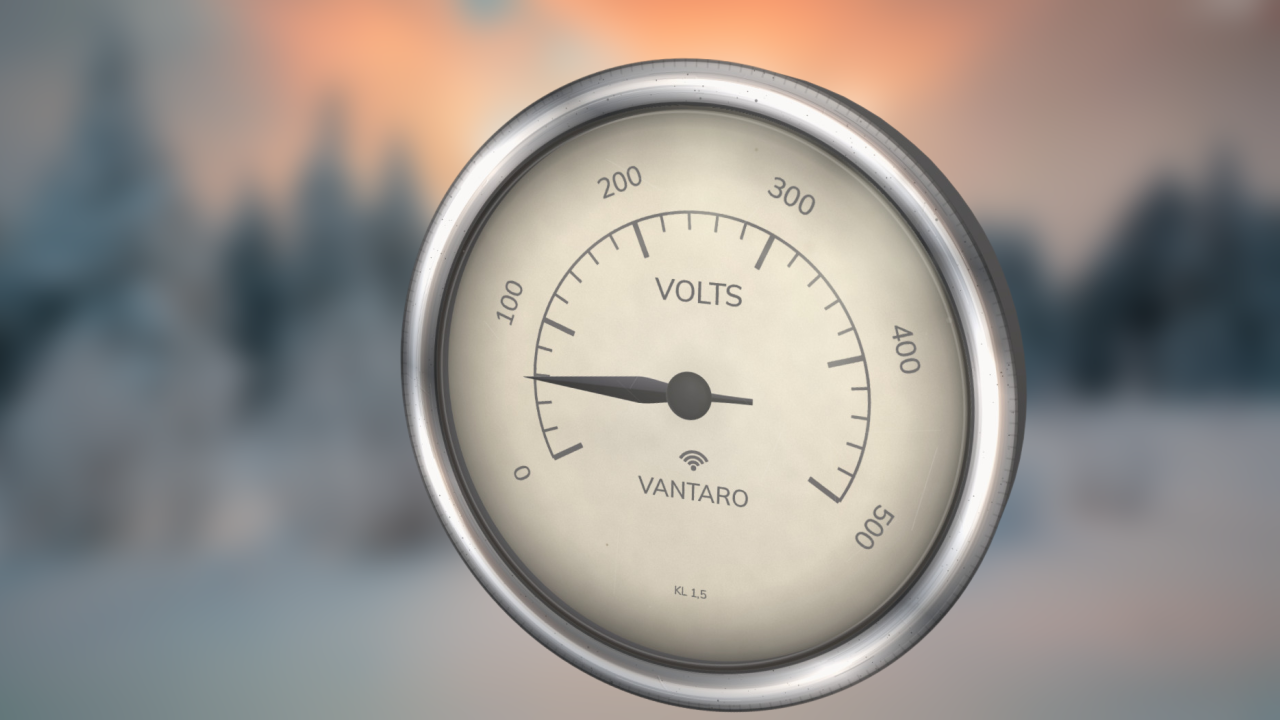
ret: 60V
